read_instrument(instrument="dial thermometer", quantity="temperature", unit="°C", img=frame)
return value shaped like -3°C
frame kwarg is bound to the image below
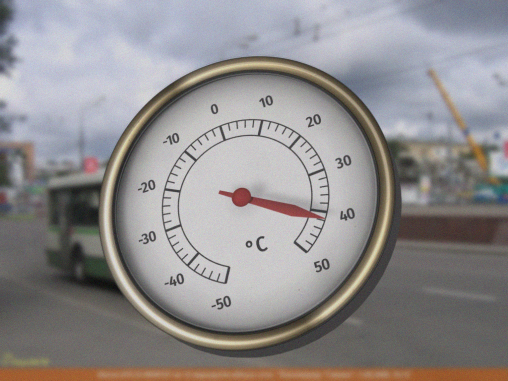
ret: 42°C
